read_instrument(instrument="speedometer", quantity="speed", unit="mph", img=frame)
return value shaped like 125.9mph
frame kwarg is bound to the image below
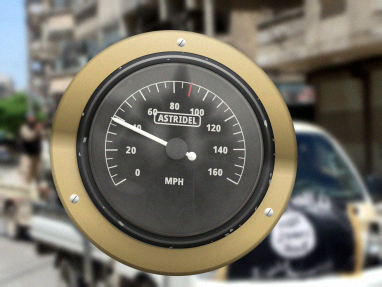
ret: 37.5mph
